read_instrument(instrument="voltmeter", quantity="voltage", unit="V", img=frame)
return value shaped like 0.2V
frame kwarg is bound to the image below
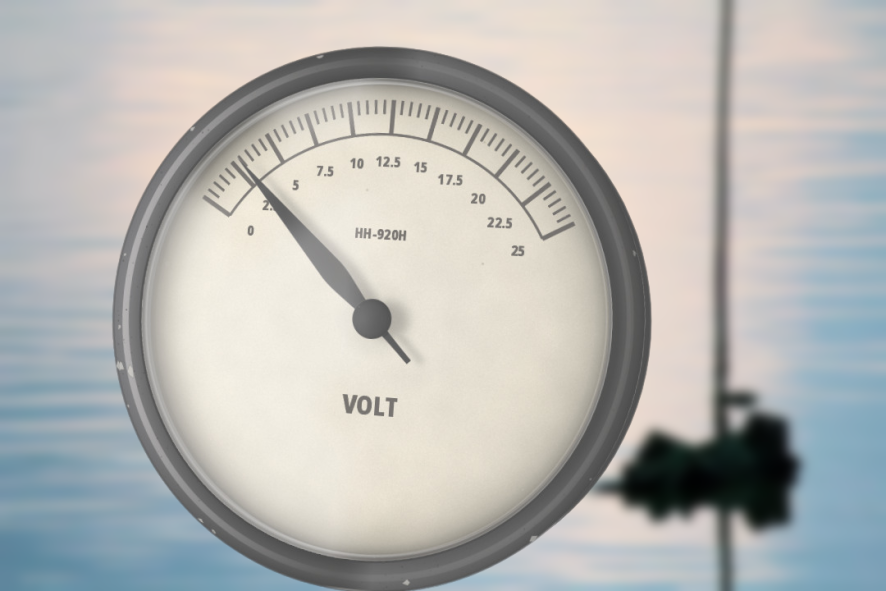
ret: 3V
